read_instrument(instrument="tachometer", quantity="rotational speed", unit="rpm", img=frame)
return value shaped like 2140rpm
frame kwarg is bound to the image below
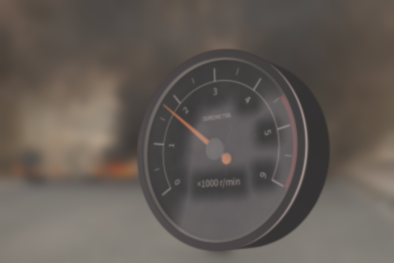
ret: 1750rpm
